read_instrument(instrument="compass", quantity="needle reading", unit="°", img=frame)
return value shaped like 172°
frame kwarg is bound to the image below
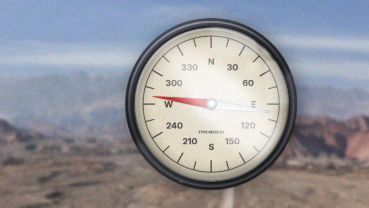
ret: 277.5°
